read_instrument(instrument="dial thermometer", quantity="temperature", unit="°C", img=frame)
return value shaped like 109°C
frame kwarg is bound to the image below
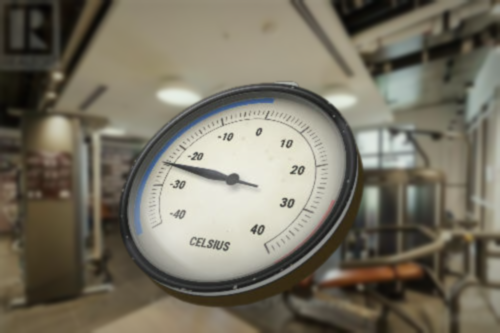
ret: -25°C
